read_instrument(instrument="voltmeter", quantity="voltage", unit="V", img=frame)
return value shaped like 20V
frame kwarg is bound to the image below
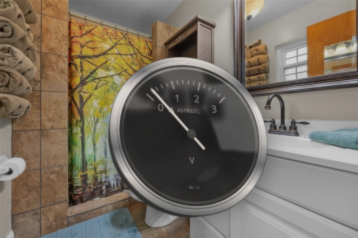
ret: 0.2V
